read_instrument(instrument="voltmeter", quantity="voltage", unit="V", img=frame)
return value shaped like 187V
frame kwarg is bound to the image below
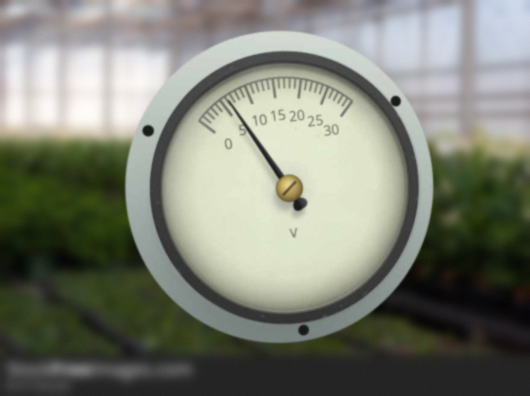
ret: 6V
